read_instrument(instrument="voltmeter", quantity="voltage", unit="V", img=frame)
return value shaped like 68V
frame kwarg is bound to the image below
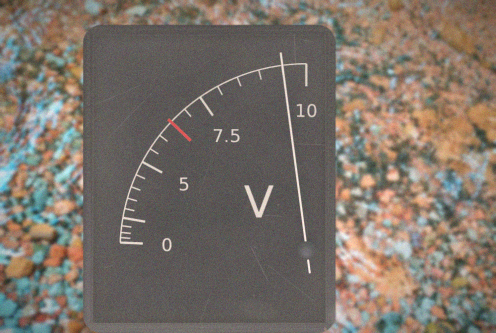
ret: 9.5V
